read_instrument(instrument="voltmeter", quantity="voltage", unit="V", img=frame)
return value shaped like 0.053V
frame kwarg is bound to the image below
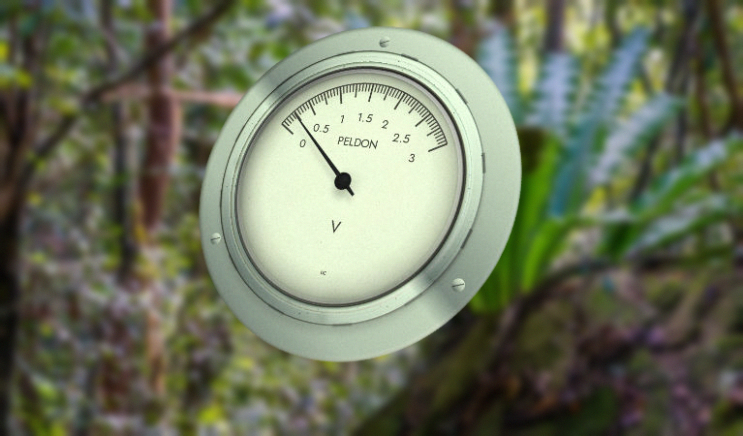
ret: 0.25V
